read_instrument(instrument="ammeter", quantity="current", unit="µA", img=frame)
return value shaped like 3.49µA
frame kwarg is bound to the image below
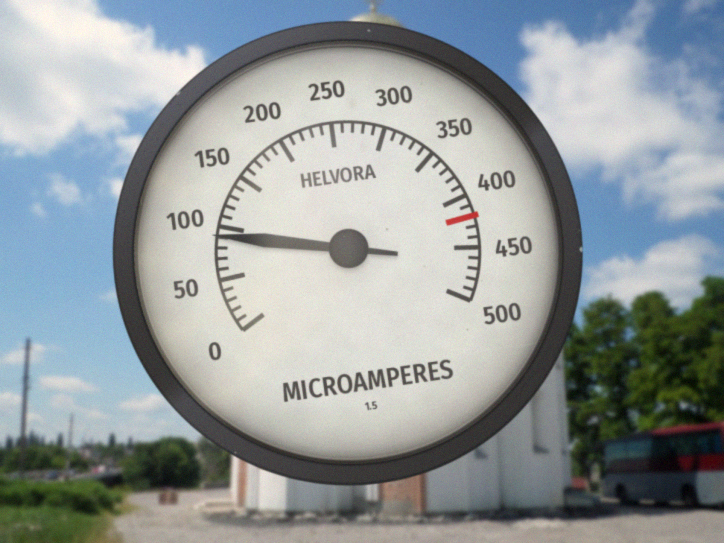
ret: 90µA
